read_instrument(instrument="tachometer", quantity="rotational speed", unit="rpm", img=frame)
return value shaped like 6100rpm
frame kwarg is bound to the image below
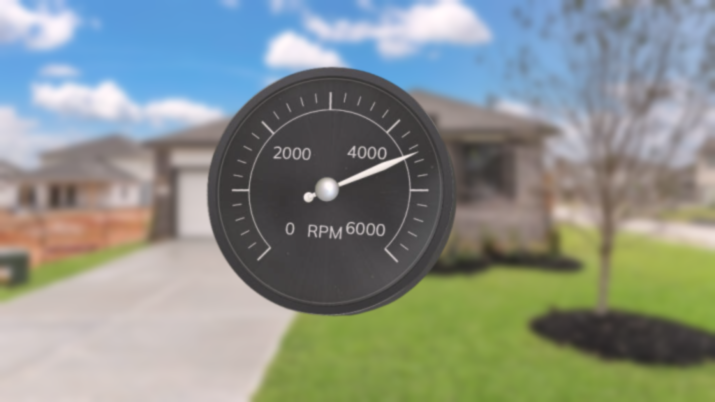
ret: 4500rpm
